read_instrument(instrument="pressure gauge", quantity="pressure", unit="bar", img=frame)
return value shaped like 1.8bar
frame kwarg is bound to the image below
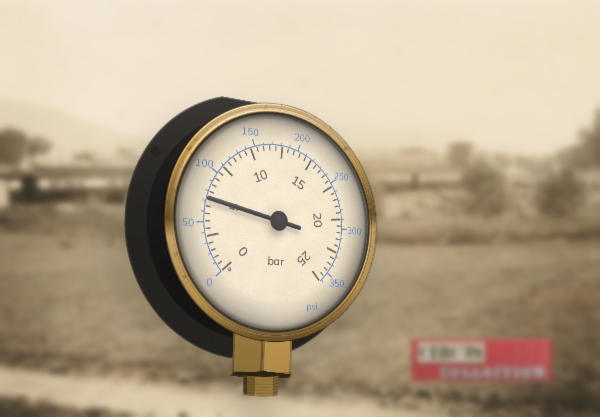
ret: 5bar
